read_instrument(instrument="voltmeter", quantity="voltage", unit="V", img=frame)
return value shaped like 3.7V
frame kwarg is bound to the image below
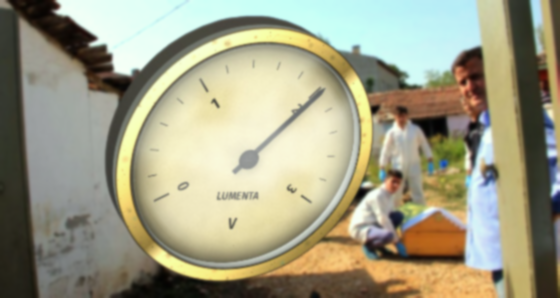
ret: 2V
